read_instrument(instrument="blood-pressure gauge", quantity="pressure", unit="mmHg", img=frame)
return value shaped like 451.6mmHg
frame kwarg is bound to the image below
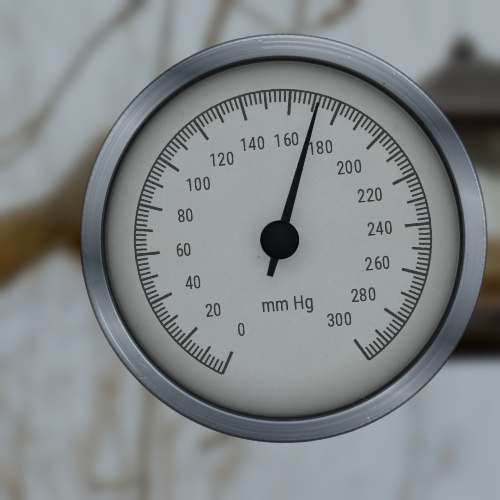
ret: 172mmHg
